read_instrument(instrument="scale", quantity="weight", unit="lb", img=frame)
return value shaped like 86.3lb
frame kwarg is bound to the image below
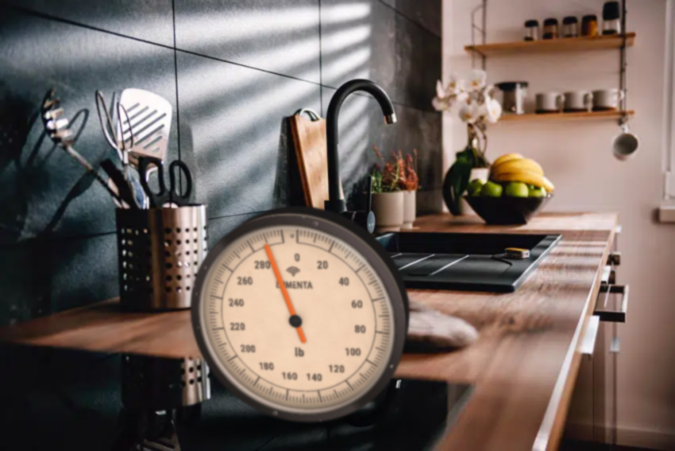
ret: 290lb
